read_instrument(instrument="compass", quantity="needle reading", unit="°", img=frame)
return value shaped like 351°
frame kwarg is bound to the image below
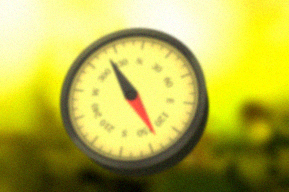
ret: 140°
